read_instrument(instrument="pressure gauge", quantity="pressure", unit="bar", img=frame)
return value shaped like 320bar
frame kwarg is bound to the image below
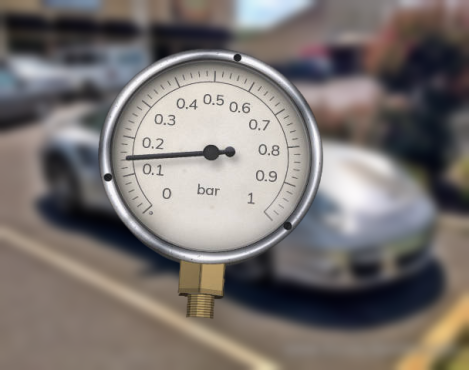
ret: 0.14bar
